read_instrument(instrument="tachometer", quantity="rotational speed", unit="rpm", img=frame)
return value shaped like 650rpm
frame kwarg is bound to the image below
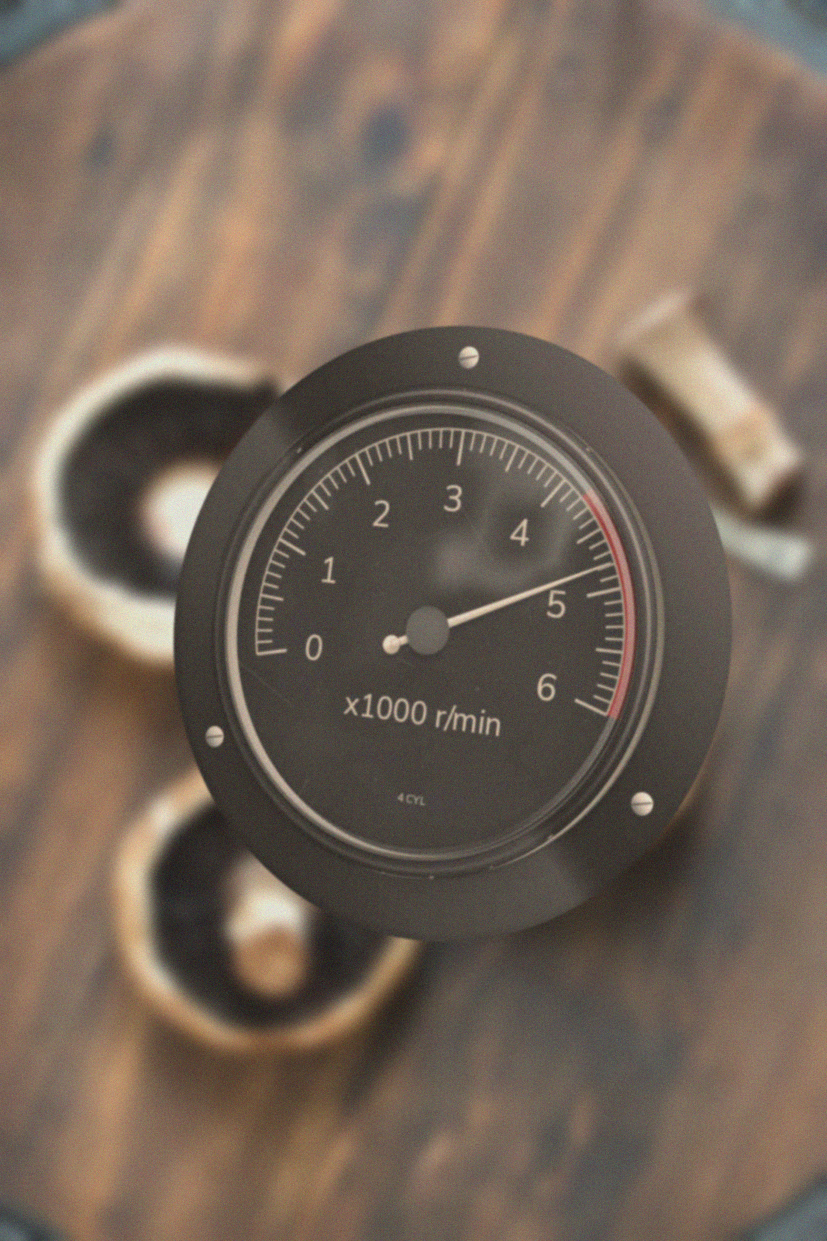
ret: 4800rpm
